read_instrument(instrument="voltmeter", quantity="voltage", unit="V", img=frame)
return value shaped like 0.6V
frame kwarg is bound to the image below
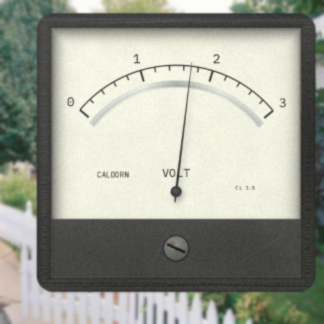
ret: 1.7V
